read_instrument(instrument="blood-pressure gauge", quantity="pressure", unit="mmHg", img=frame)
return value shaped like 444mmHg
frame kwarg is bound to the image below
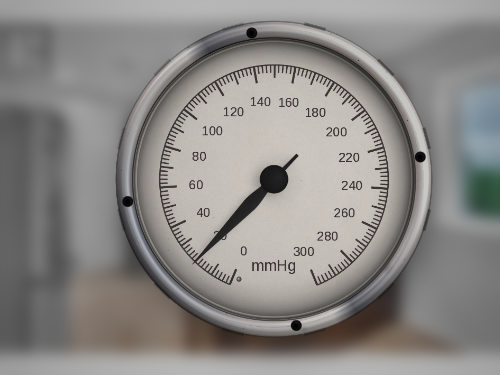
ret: 20mmHg
